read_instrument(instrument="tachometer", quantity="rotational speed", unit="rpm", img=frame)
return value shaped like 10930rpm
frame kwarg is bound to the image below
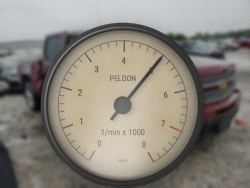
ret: 5000rpm
